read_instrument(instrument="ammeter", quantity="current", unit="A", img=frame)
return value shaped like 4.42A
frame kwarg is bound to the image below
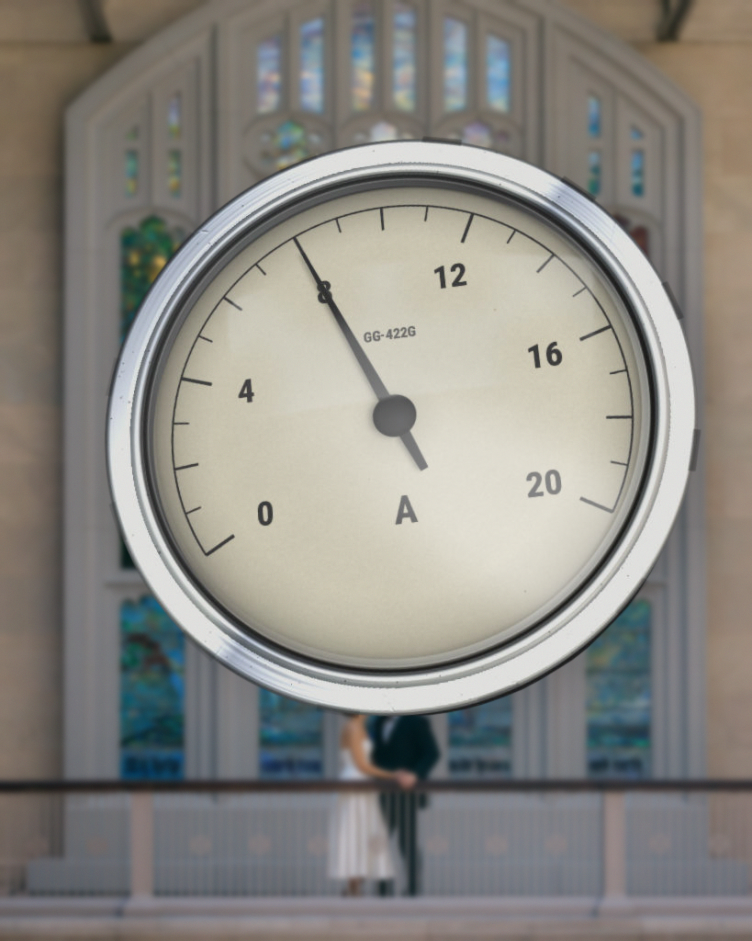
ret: 8A
